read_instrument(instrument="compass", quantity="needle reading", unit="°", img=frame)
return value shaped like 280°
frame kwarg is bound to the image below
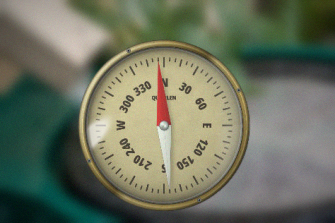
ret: 355°
